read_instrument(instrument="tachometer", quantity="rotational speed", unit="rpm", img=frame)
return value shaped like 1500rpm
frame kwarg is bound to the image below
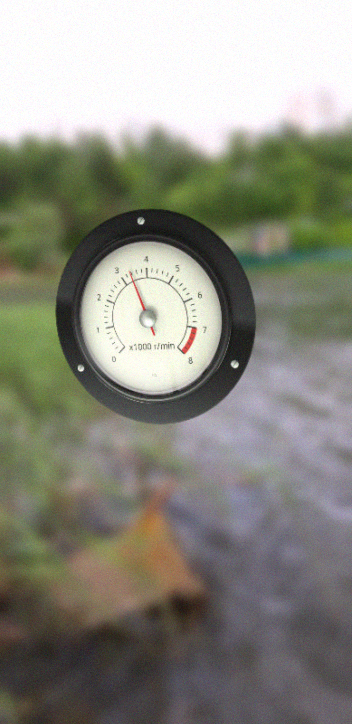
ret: 3400rpm
